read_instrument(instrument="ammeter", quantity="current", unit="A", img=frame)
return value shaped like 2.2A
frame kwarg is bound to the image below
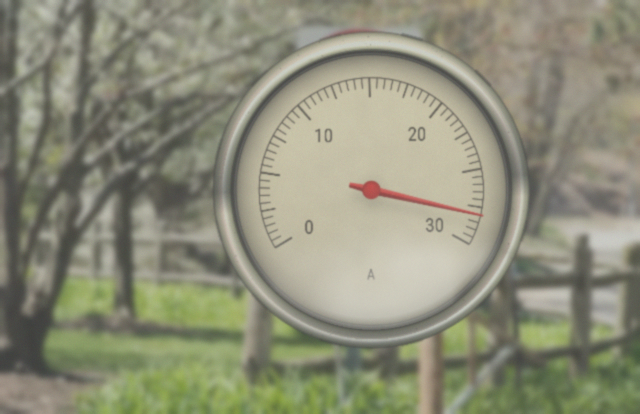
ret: 28A
